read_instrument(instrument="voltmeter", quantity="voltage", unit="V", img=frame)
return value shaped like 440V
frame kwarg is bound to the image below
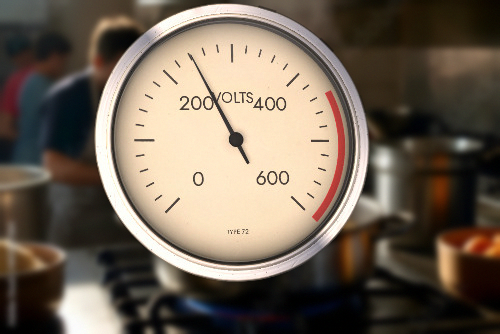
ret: 240V
